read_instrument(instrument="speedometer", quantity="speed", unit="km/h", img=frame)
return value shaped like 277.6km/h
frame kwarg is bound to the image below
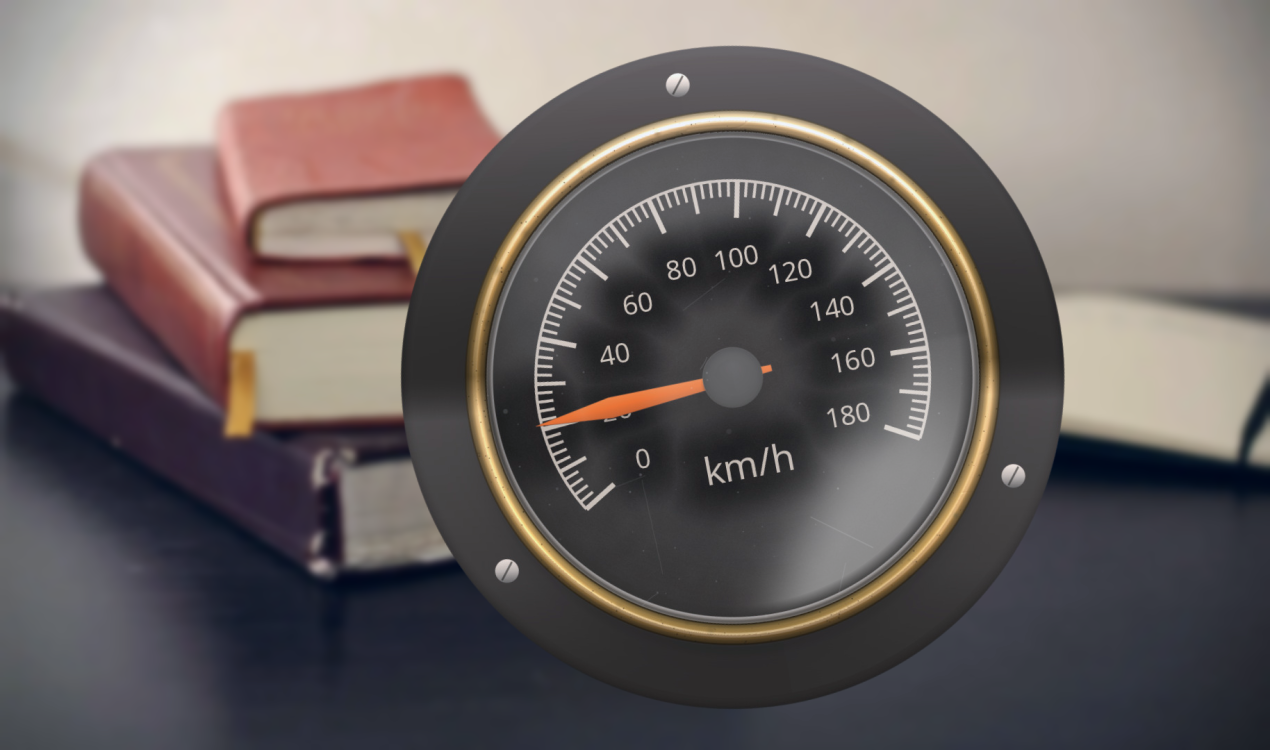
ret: 21km/h
